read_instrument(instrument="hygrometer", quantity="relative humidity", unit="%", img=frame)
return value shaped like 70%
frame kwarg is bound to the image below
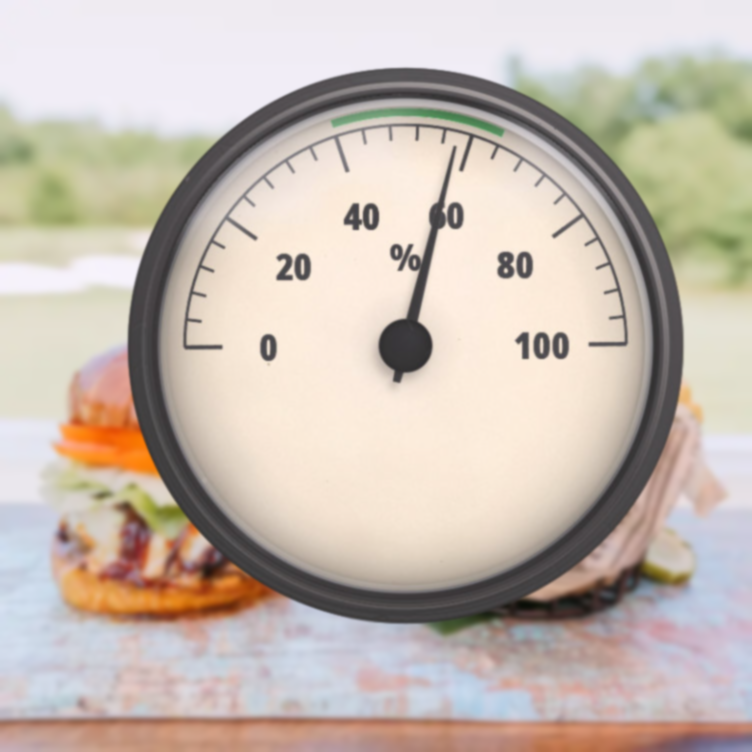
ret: 58%
